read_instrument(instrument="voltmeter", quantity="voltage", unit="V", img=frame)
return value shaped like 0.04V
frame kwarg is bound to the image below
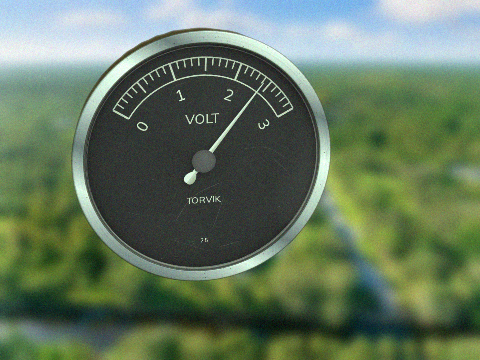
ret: 2.4V
